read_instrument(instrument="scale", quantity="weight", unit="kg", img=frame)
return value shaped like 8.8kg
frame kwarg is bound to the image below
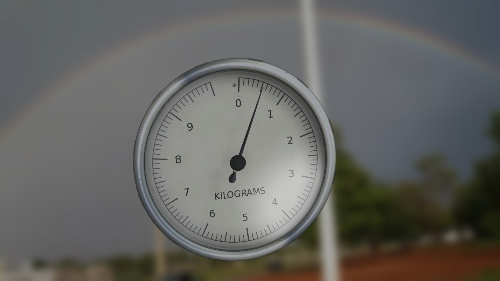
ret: 0.5kg
